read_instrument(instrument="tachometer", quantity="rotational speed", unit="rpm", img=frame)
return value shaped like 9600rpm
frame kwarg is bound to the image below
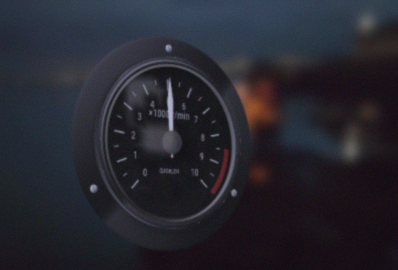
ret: 5000rpm
